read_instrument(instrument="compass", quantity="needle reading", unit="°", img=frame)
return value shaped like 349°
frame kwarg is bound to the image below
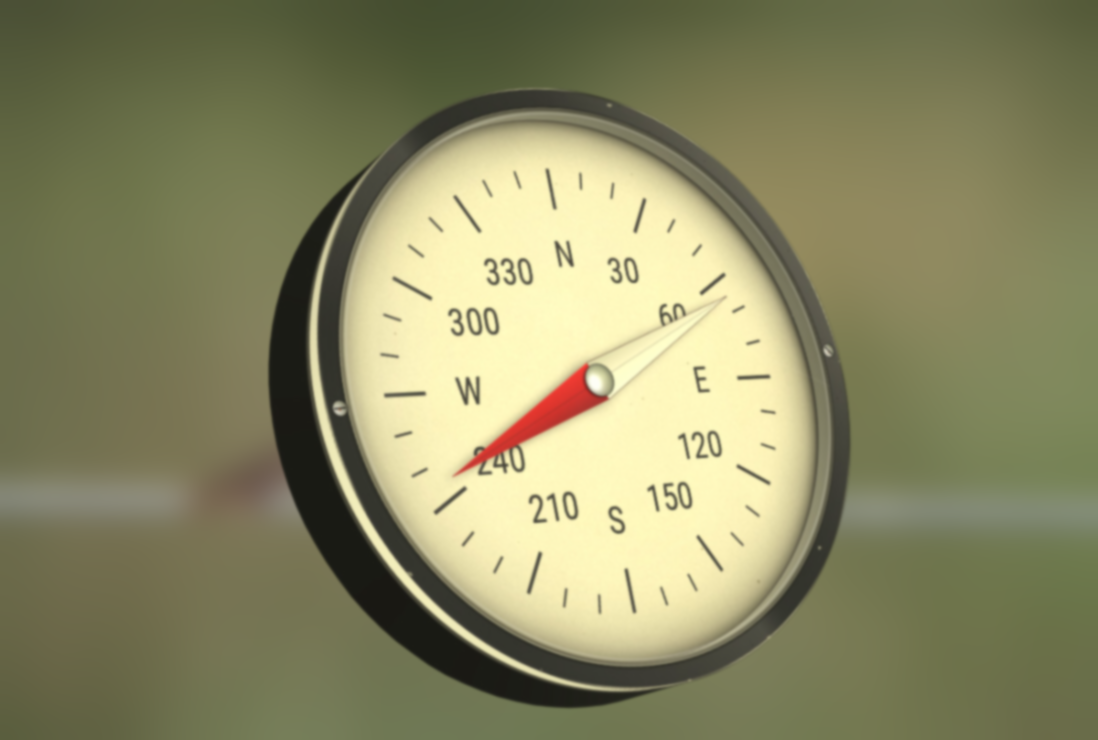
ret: 245°
